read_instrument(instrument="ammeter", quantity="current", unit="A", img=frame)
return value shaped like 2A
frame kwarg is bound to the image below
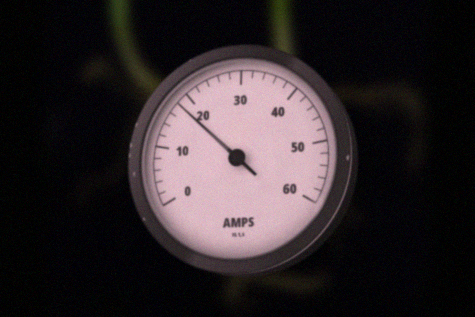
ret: 18A
